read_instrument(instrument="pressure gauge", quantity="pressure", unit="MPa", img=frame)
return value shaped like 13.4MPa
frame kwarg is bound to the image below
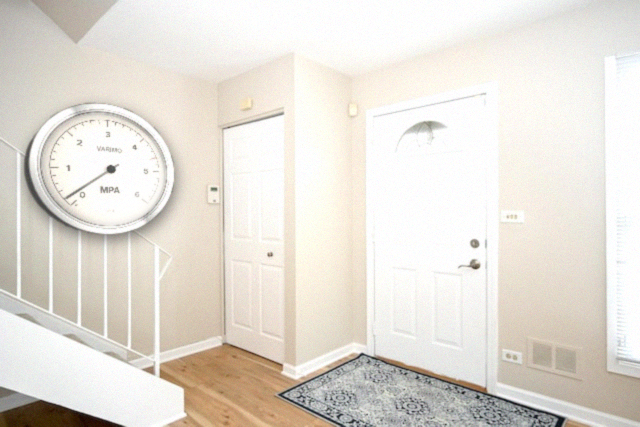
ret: 0.2MPa
